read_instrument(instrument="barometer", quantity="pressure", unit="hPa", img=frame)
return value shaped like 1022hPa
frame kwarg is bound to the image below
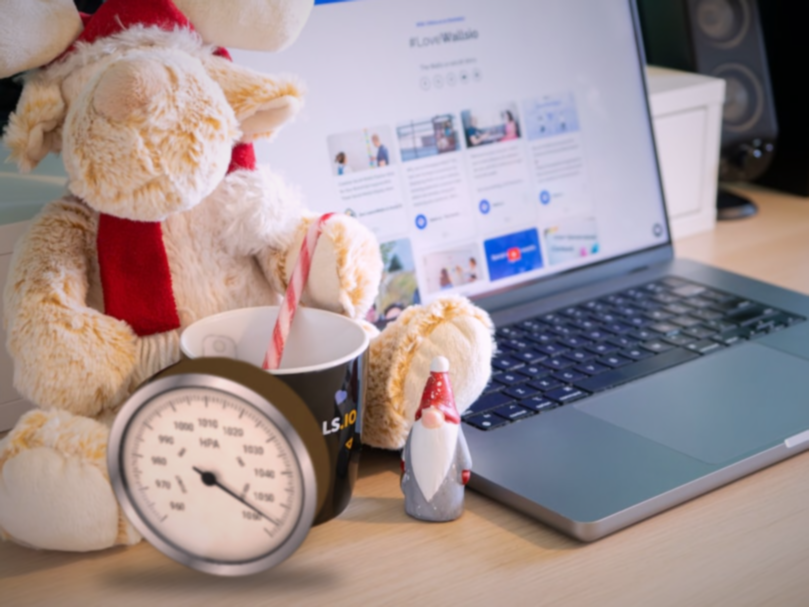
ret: 1055hPa
